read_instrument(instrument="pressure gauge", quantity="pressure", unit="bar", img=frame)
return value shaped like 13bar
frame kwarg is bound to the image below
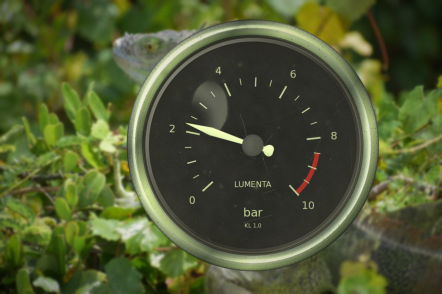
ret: 2.25bar
